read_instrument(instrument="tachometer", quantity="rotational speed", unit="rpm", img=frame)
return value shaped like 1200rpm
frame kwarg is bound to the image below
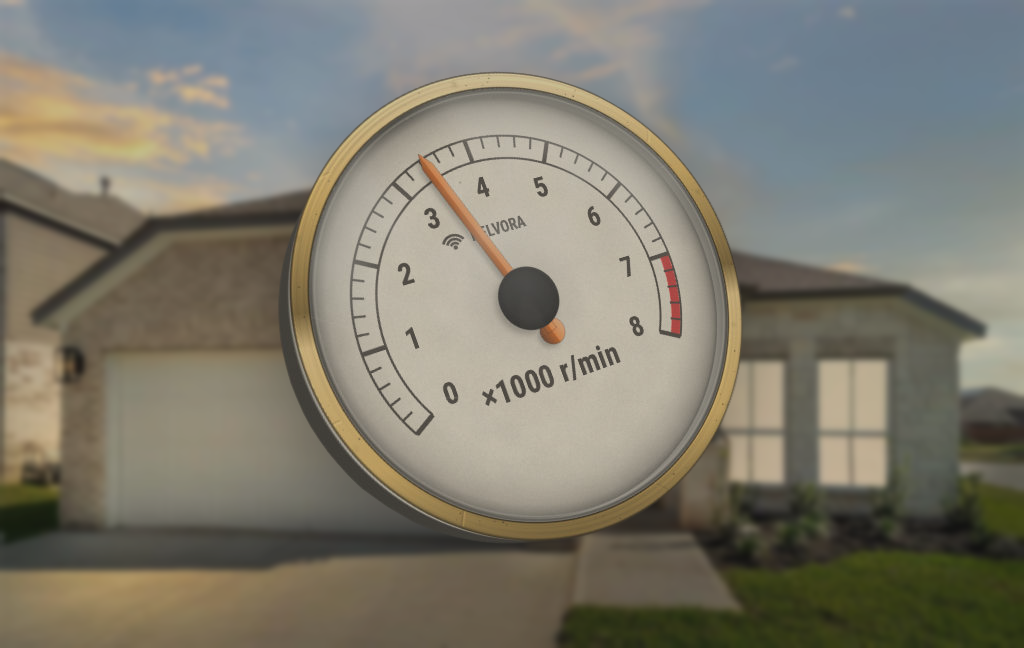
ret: 3400rpm
